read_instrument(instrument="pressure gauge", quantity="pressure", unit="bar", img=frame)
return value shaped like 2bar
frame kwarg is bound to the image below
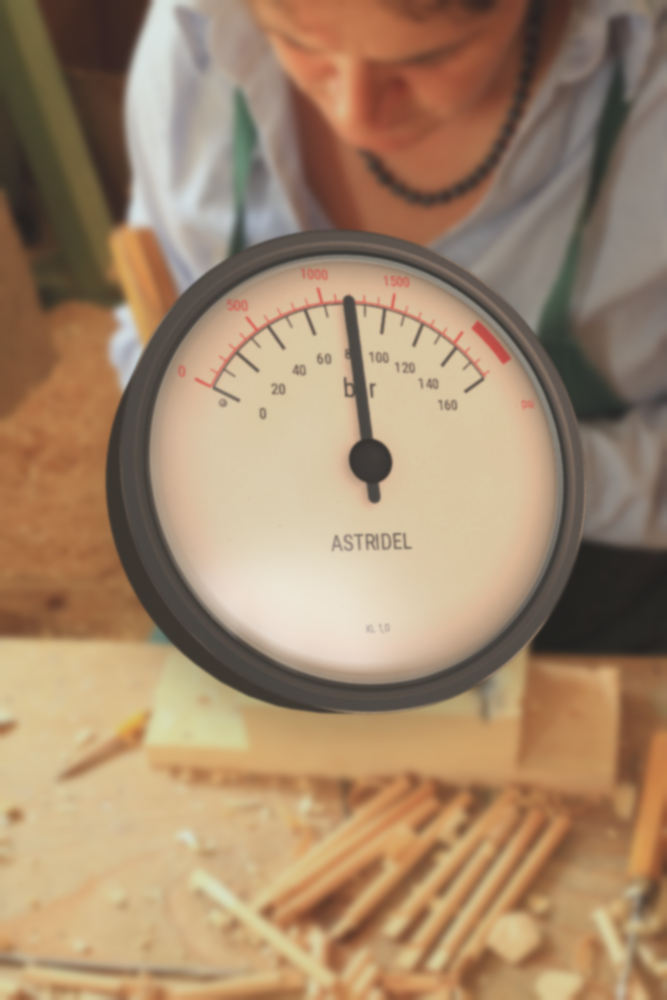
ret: 80bar
